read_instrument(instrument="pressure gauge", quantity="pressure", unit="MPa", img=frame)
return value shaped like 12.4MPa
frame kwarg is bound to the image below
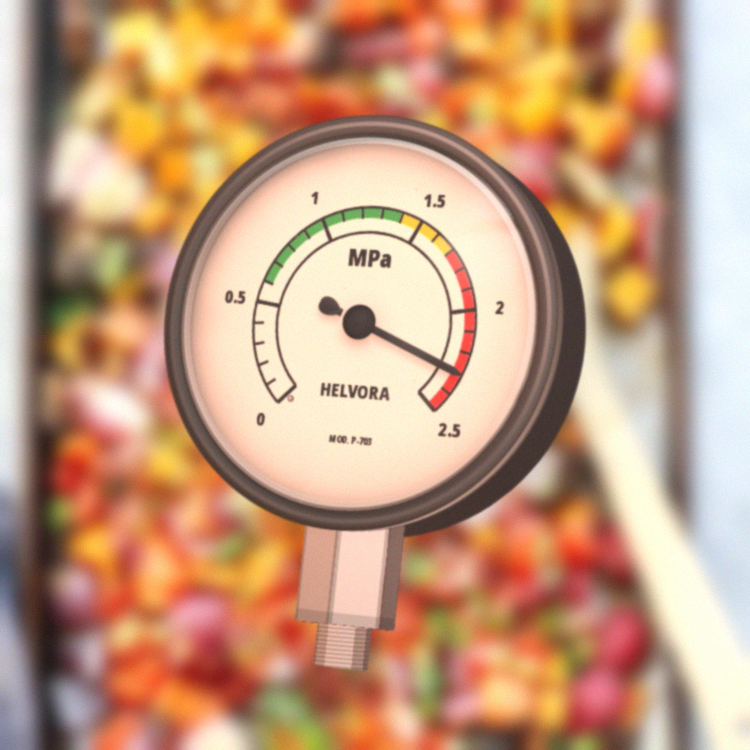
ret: 2.3MPa
